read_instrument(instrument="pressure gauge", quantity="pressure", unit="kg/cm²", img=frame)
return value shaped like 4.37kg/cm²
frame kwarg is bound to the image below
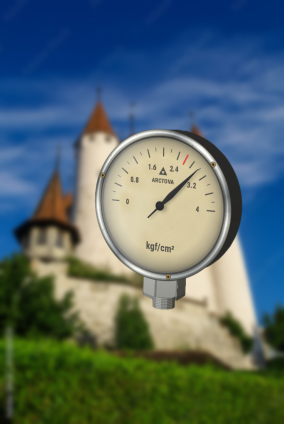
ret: 3kg/cm²
